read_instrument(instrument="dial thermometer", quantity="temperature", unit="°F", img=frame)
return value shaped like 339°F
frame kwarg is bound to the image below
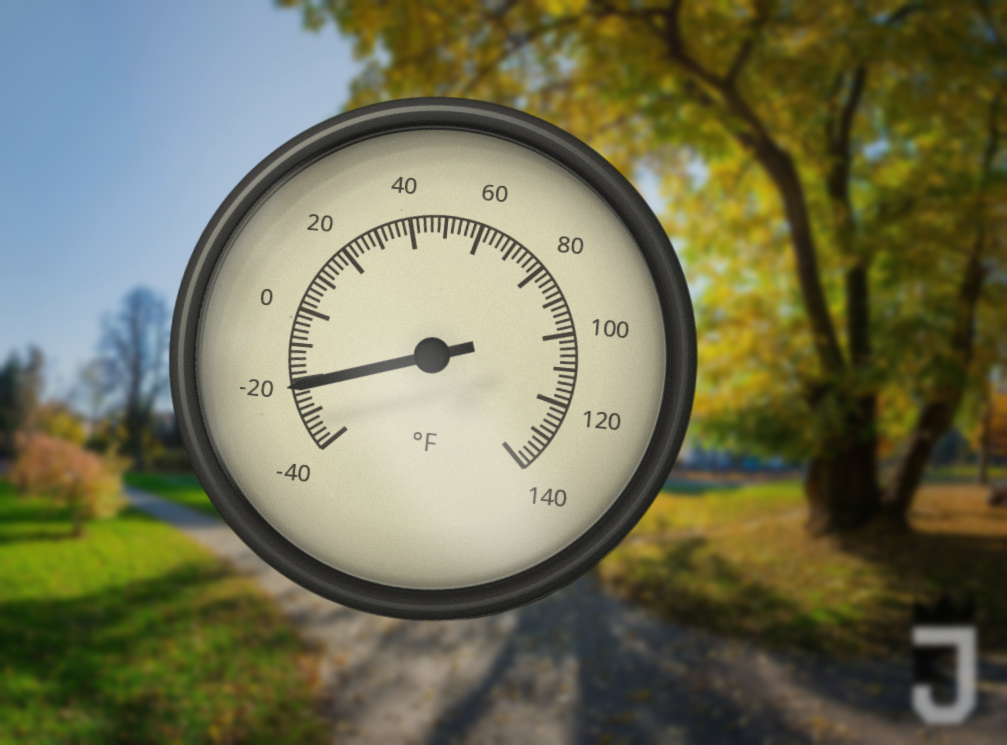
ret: -22°F
